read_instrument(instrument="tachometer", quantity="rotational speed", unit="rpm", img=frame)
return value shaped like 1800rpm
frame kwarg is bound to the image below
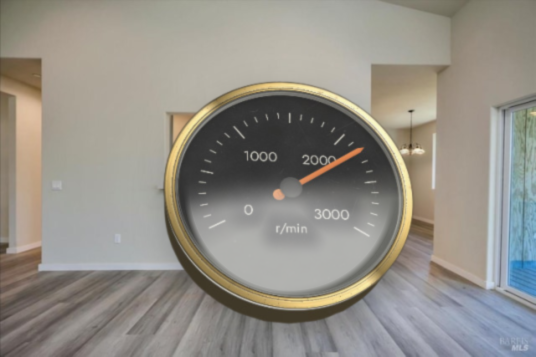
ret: 2200rpm
